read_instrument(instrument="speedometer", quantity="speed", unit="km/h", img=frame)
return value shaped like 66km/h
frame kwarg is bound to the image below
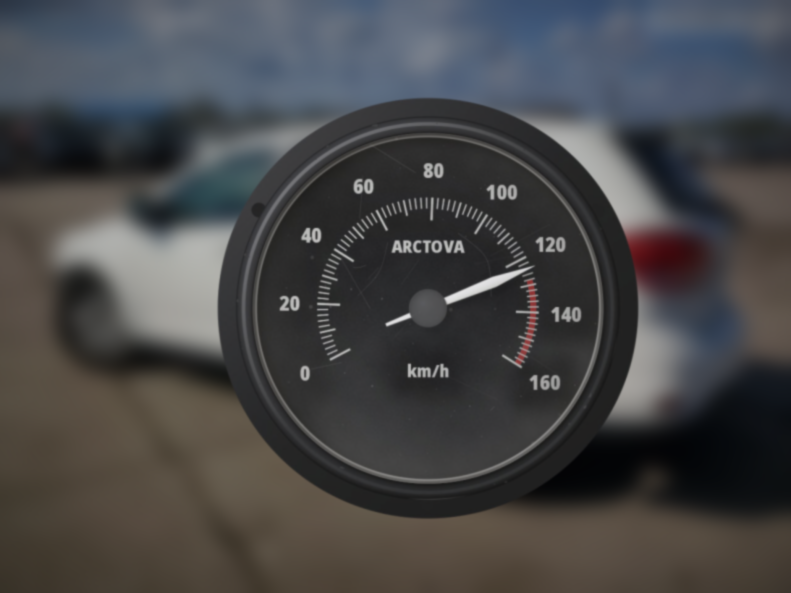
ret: 124km/h
